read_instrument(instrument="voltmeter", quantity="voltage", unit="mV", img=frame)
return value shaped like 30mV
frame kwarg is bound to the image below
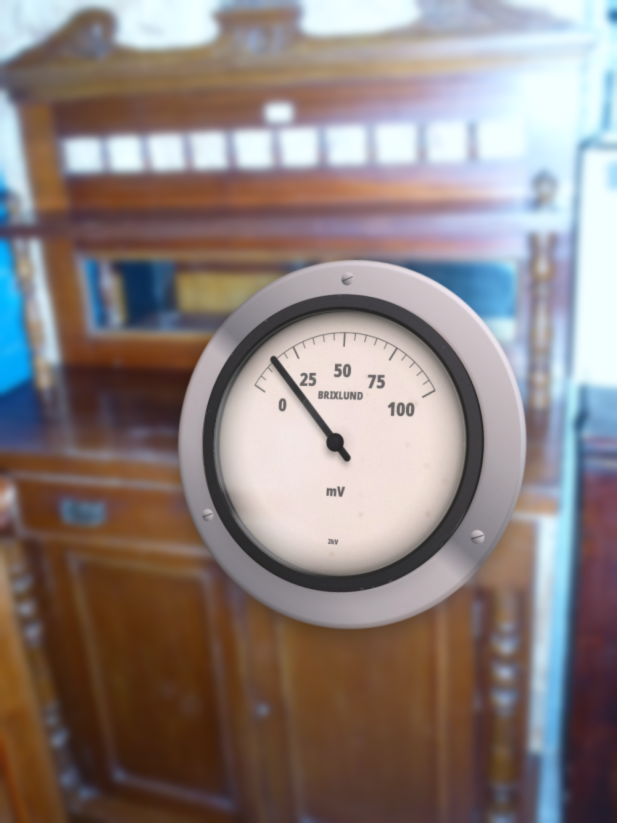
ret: 15mV
